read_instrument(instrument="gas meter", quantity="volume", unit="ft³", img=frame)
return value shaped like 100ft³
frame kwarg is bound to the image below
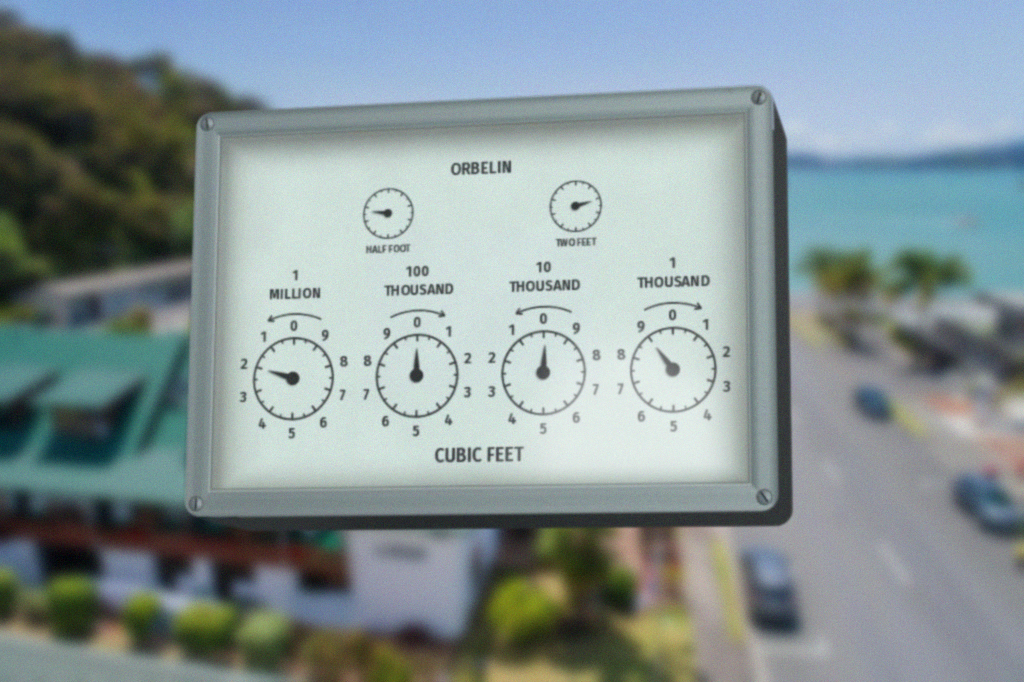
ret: 199900ft³
